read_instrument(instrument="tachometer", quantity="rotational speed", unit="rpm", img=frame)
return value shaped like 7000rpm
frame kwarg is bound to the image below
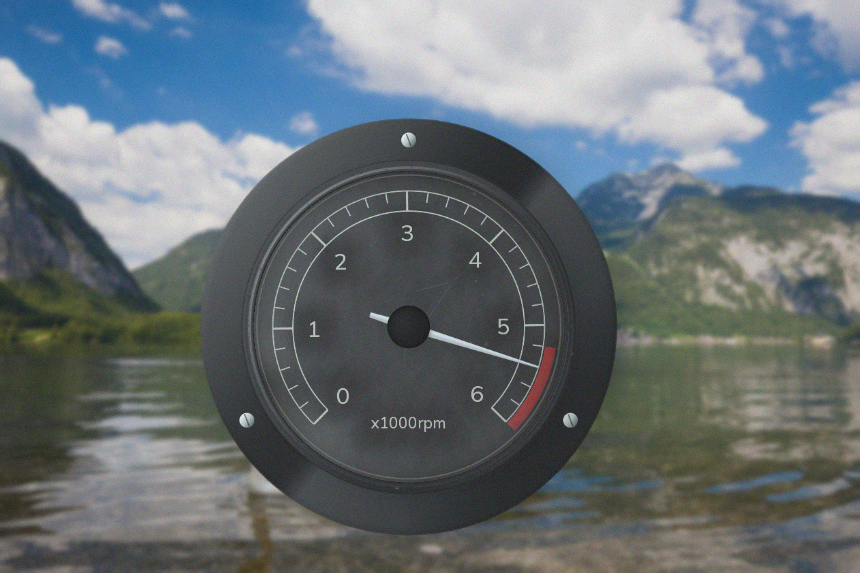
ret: 5400rpm
